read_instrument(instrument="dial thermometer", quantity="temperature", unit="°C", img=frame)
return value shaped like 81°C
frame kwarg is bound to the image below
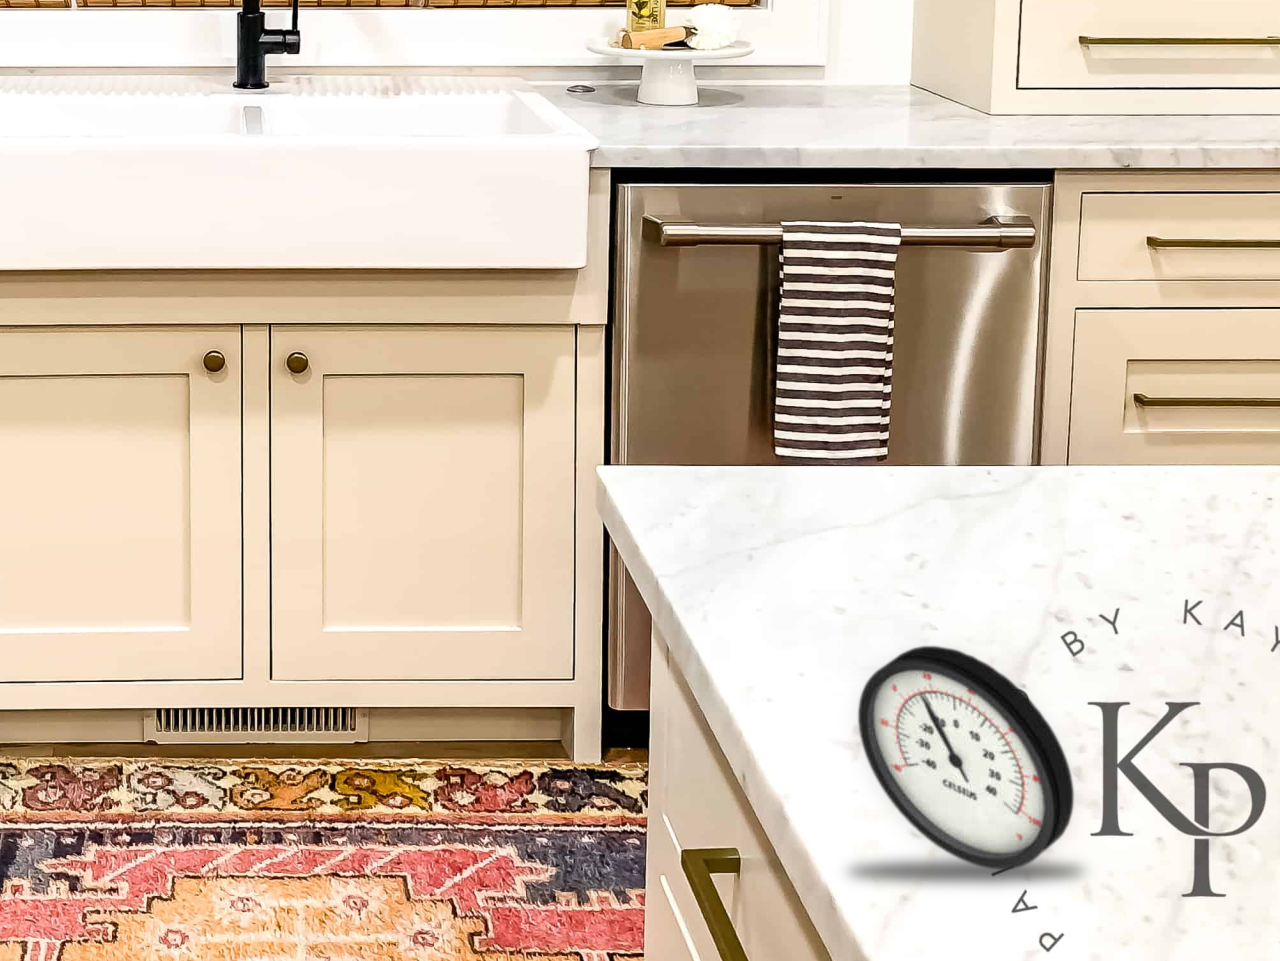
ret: -10°C
